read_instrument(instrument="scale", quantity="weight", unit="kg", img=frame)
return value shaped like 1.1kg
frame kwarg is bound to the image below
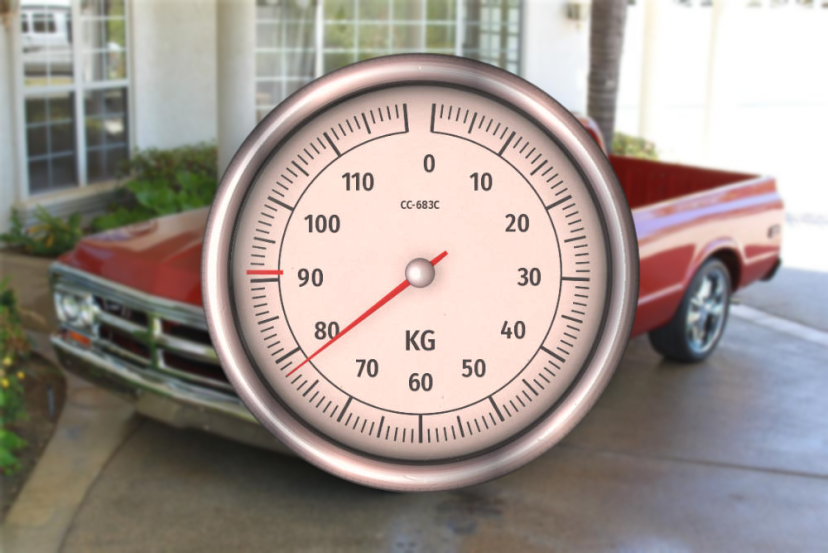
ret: 78kg
